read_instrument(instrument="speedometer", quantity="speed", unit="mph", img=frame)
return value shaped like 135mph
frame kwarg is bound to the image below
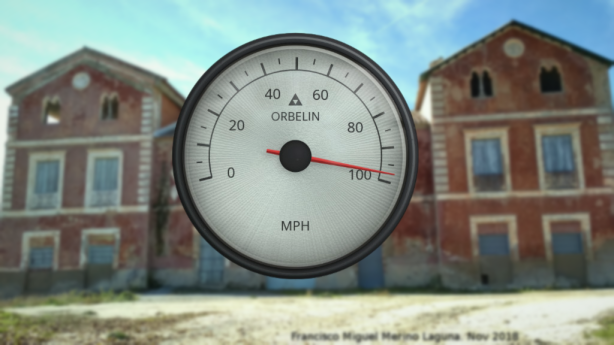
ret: 97.5mph
